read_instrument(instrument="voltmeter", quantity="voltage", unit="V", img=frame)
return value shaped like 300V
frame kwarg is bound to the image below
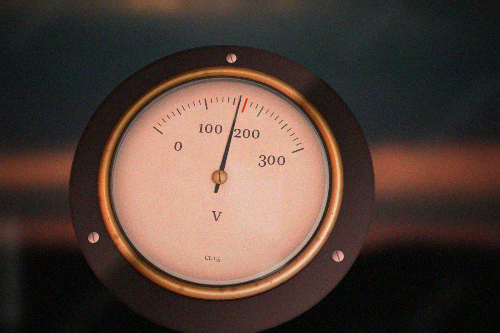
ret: 160V
